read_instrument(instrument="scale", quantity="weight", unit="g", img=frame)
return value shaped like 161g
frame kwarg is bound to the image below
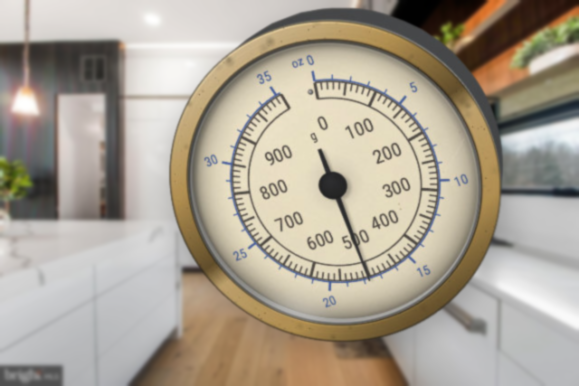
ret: 500g
